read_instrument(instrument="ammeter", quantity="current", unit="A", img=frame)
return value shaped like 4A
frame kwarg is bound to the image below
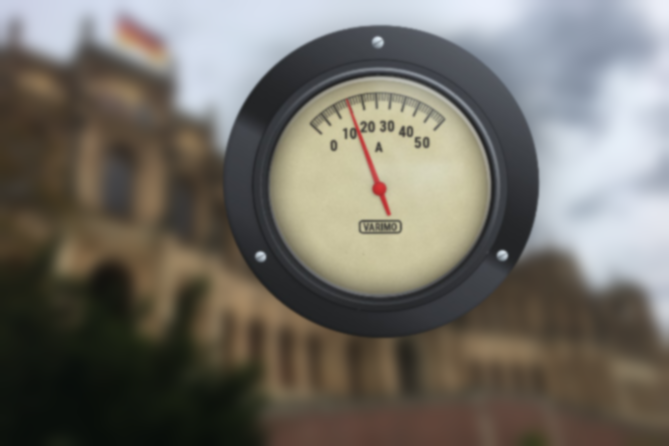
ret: 15A
